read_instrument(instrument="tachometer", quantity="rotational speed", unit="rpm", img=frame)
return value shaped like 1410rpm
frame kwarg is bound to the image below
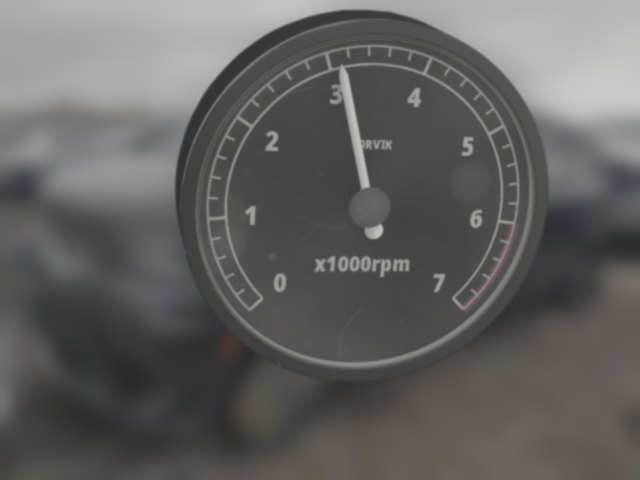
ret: 3100rpm
